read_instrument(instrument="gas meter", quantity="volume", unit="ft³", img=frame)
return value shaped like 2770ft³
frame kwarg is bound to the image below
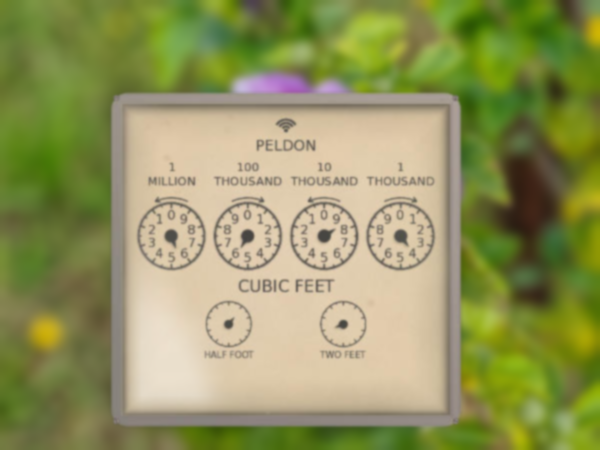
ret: 558400ft³
